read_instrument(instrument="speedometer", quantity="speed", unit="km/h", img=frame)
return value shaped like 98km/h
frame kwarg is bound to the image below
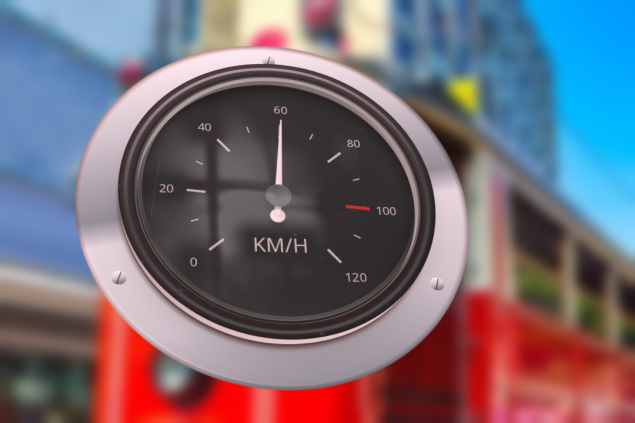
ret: 60km/h
